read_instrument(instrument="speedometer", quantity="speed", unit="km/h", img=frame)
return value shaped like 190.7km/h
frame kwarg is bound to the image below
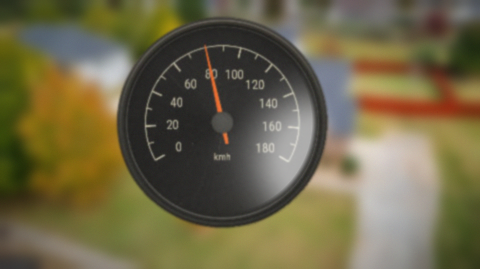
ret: 80km/h
